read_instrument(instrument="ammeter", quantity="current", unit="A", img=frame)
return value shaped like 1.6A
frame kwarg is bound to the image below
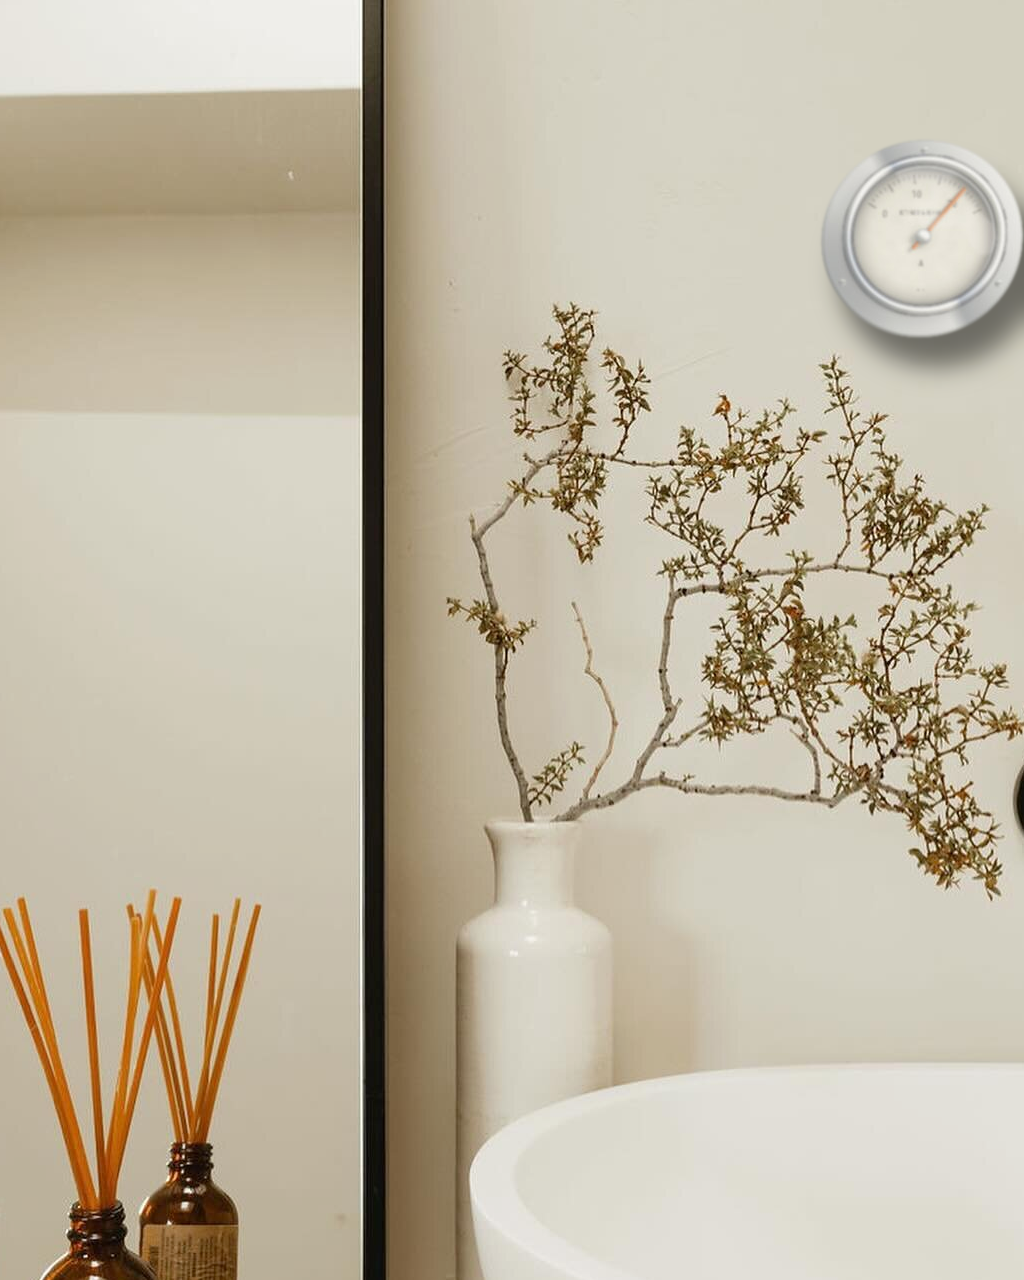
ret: 20A
